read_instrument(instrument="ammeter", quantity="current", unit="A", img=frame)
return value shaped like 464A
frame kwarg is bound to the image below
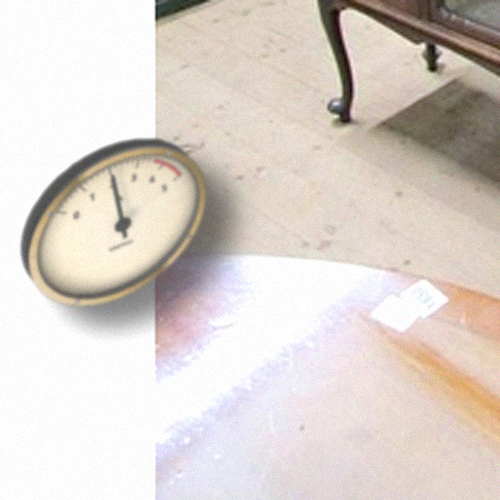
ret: 2A
